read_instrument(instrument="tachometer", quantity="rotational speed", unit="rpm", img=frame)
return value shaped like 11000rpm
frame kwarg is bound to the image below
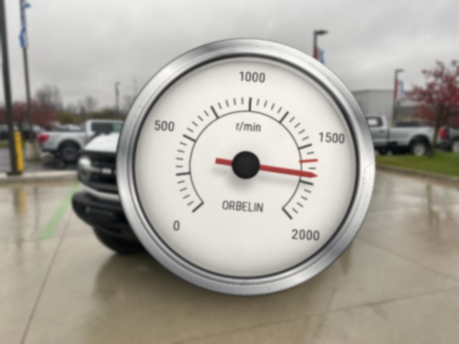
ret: 1700rpm
